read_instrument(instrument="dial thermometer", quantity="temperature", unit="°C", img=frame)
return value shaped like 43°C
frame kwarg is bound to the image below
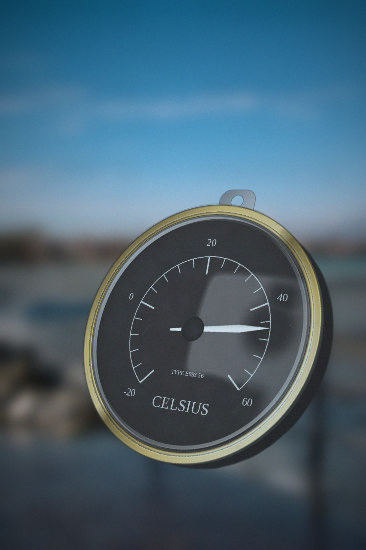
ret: 46°C
